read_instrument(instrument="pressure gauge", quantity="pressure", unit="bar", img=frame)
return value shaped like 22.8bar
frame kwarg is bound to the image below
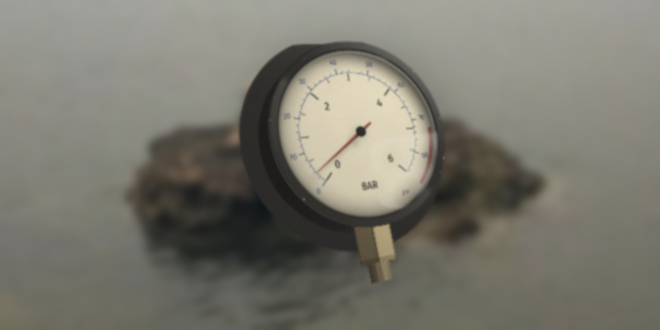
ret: 0.25bar
